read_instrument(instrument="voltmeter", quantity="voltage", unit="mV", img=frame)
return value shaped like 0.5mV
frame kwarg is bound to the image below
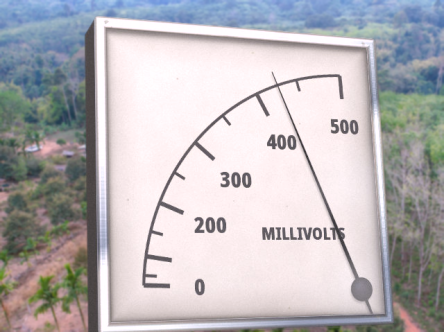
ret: 425mV
